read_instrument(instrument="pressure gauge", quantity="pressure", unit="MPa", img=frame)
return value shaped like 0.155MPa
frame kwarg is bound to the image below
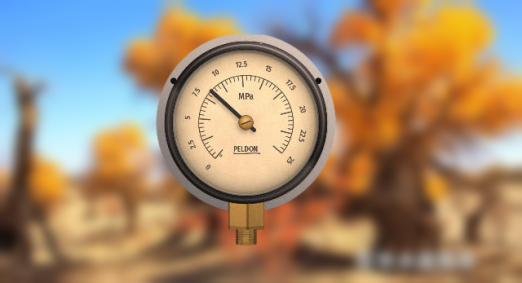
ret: 8.5MPa
